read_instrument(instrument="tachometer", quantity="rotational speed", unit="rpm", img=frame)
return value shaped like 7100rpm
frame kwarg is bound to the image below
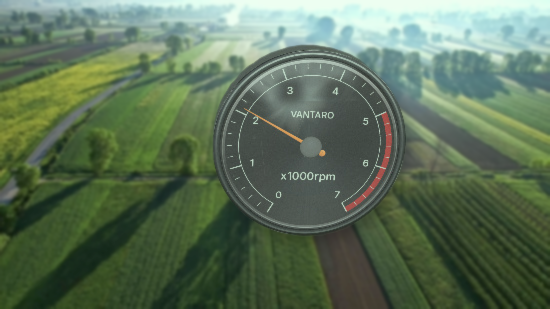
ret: 2100rpm
